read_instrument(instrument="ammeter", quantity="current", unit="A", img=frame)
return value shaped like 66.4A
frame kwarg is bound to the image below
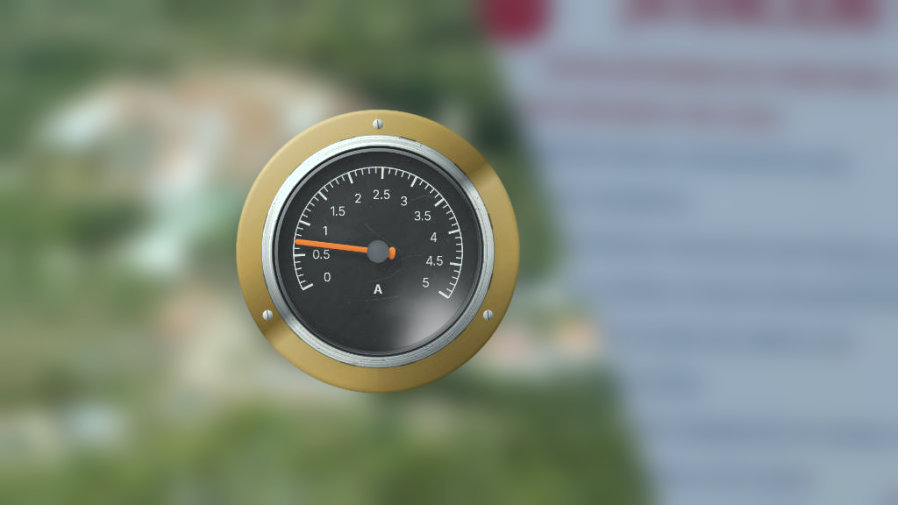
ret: 0.7A
